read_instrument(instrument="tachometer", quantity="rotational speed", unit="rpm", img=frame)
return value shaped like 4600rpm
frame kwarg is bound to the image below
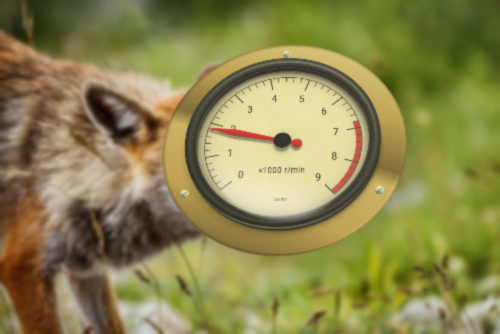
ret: 1800rpm
